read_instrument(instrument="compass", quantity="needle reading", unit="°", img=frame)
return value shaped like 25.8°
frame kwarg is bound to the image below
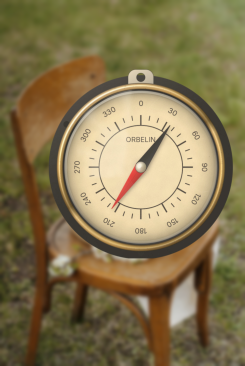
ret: 215°
